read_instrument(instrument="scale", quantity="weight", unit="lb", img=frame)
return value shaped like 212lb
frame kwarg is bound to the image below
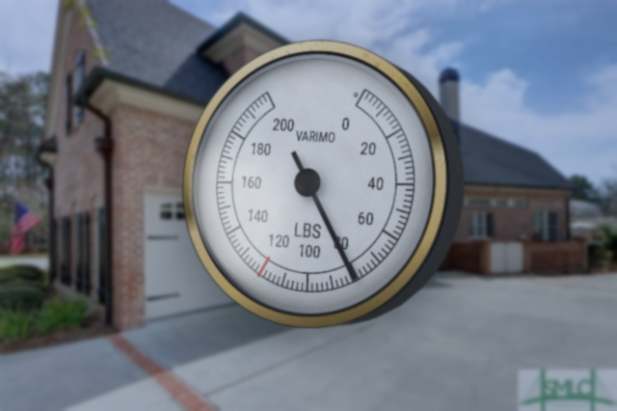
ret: 80lb
